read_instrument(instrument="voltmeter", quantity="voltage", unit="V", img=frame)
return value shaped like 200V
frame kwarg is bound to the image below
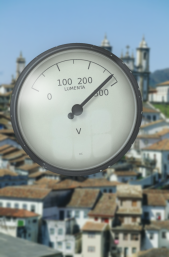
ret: 275V
